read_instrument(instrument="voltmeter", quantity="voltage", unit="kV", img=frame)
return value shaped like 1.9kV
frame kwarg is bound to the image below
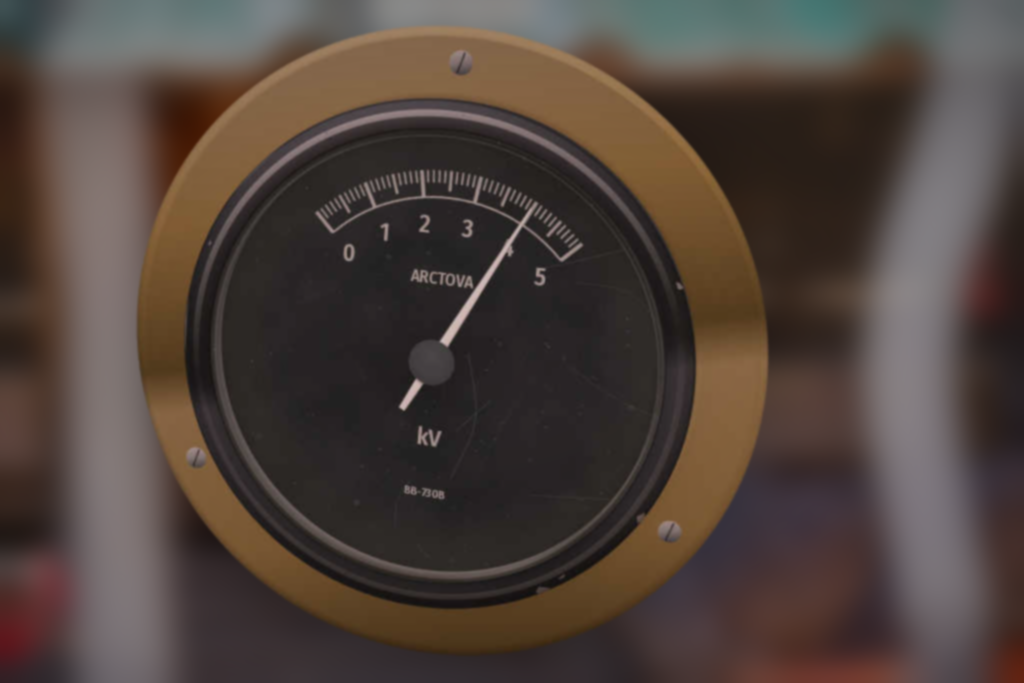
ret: 4kV
